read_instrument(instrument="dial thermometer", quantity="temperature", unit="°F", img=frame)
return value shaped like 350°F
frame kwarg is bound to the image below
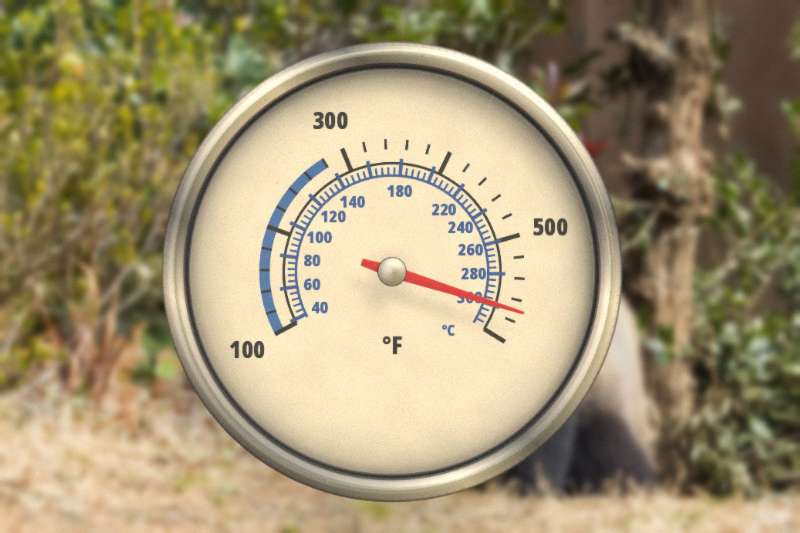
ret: 570°F
